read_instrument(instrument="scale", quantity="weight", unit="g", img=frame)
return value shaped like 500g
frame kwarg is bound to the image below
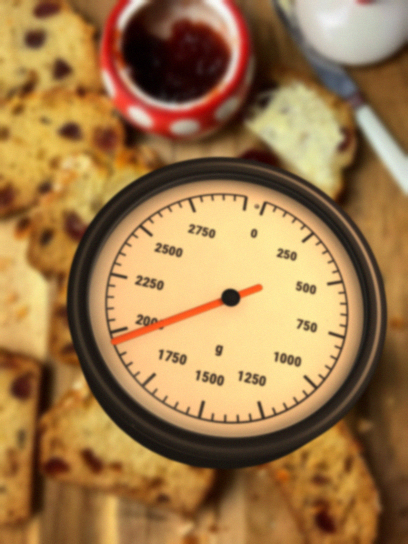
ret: 1950g
